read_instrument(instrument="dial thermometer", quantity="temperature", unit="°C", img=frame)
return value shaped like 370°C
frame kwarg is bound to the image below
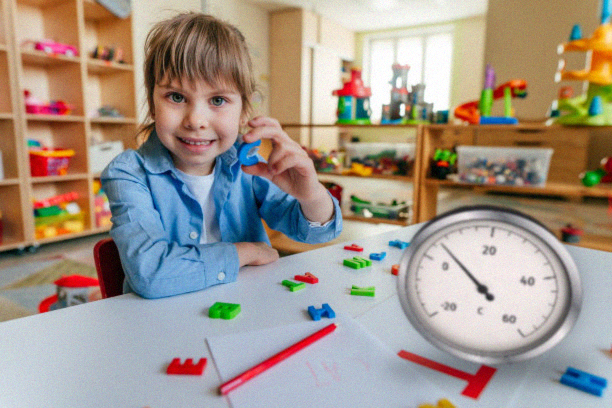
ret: 6°C
